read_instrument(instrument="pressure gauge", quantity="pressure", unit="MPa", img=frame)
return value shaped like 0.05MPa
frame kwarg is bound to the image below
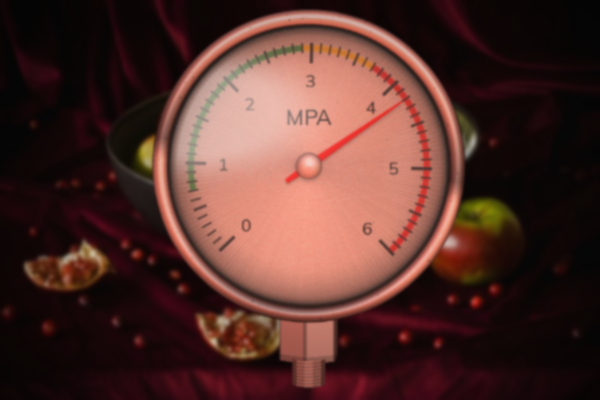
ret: 4.2MPa
